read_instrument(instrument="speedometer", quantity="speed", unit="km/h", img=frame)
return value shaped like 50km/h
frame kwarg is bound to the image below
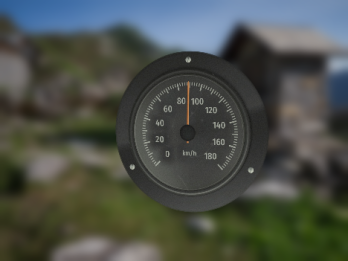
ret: 90km/h
